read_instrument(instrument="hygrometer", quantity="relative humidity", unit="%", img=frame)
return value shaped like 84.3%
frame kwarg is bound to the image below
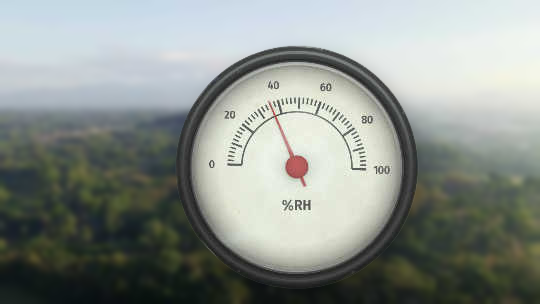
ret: 36%
